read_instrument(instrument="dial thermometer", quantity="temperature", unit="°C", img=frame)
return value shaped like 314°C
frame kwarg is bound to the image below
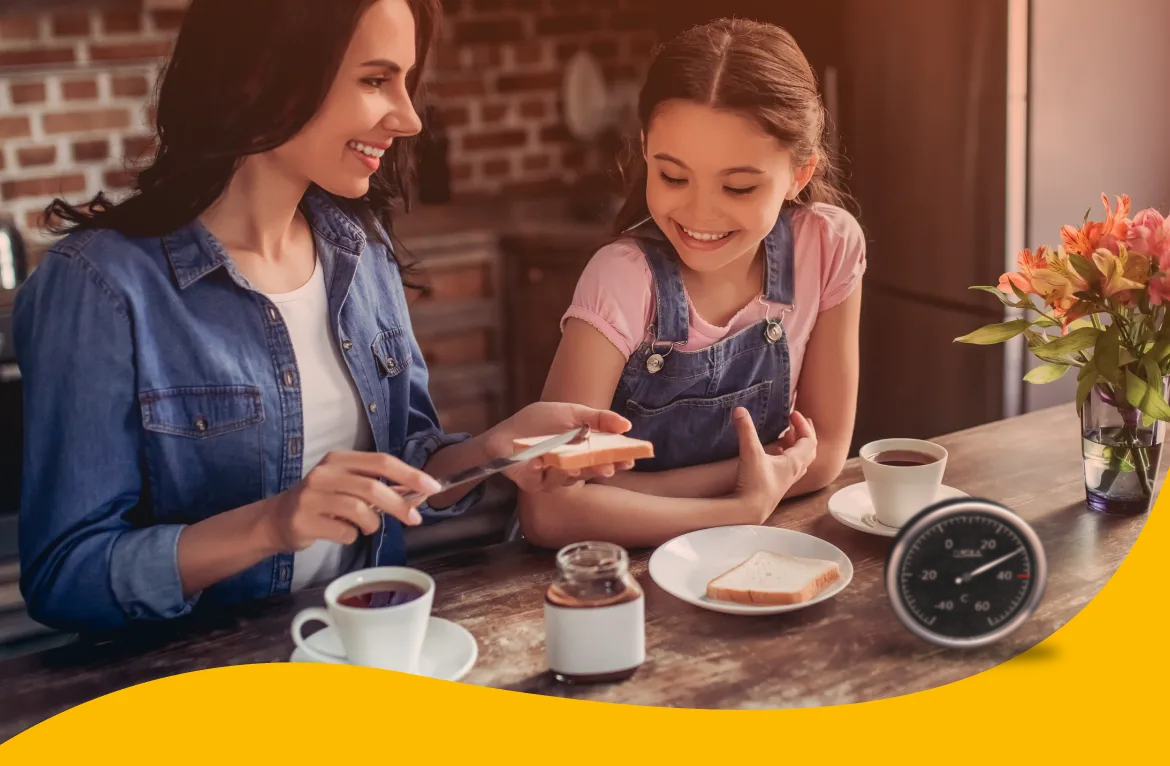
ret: 30°C
